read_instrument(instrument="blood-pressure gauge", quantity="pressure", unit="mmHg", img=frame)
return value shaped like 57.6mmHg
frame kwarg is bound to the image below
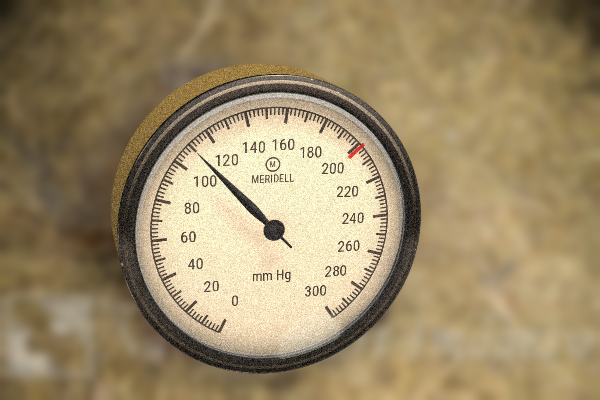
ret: 110mmHg
